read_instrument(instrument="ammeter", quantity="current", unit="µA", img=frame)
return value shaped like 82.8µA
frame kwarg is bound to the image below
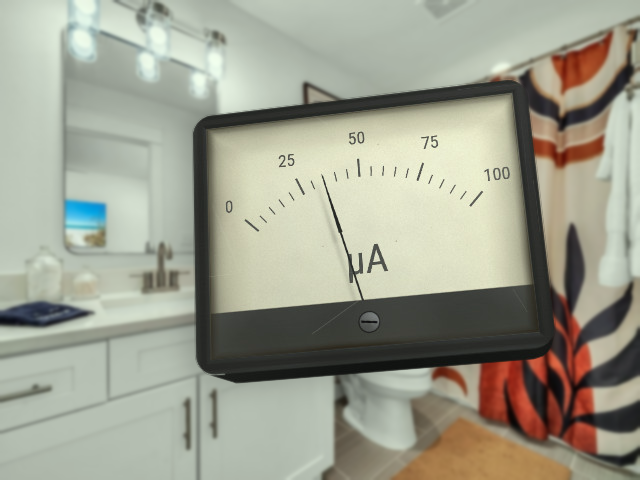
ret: 35µA
